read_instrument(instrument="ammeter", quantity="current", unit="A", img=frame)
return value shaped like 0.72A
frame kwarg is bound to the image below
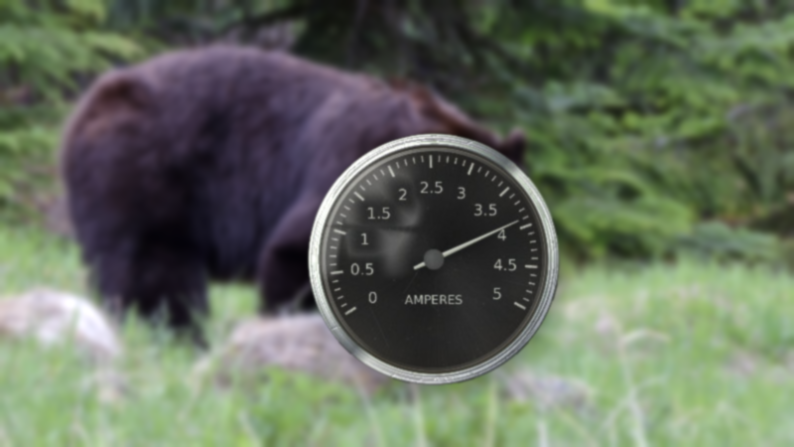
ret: 3.9A
